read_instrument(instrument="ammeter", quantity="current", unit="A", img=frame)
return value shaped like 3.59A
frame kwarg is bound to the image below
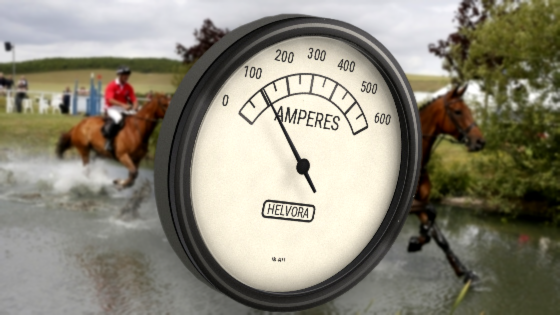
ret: 100A
